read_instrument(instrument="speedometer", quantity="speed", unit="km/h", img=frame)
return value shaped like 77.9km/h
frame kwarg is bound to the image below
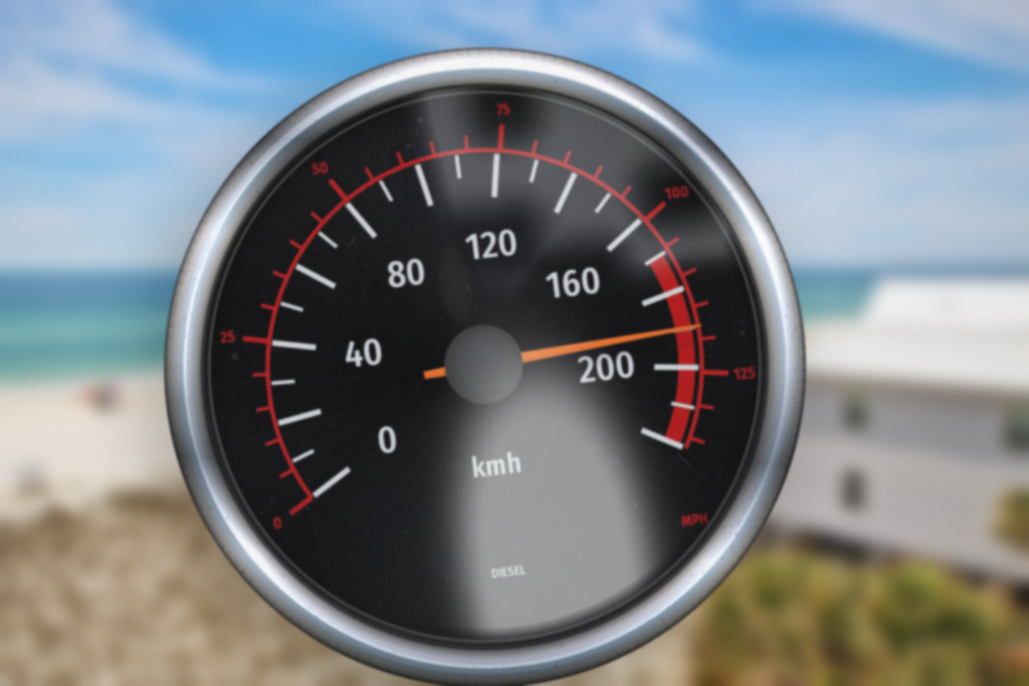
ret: 190km/h
